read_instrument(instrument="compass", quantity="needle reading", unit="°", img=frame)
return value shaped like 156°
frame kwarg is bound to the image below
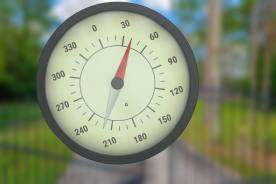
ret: 40°
